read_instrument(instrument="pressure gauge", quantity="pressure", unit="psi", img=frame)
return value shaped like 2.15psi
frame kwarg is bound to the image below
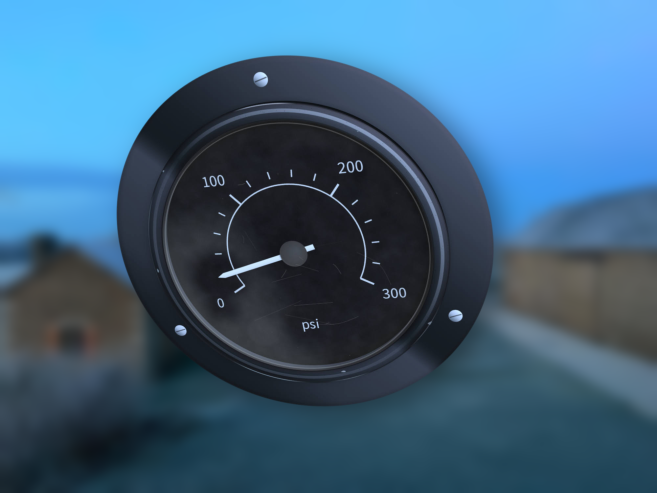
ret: 20psi
